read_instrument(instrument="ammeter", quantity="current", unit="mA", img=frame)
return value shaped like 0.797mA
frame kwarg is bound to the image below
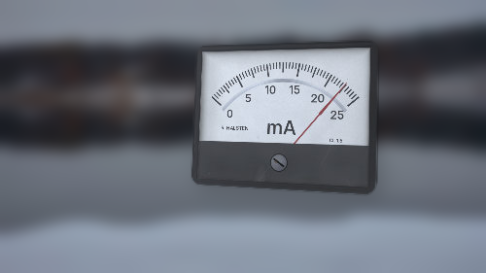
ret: 22.5mA
